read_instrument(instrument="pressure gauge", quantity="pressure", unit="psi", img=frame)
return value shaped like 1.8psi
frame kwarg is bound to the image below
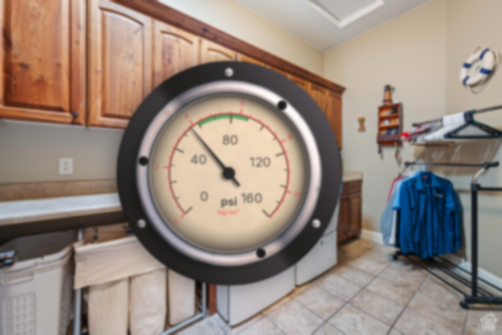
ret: 55psi
